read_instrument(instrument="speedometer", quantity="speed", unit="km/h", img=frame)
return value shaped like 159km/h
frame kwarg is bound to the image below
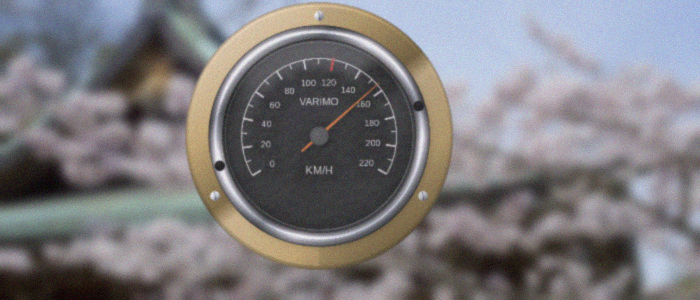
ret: 155km/h
